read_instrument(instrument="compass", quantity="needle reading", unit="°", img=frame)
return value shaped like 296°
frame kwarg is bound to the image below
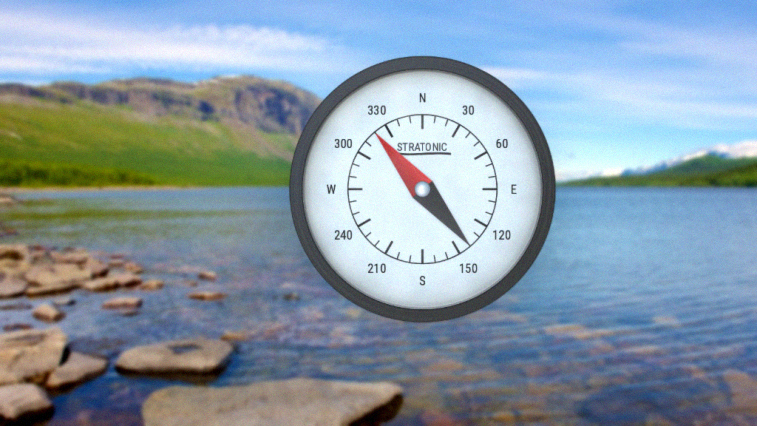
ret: 320°
